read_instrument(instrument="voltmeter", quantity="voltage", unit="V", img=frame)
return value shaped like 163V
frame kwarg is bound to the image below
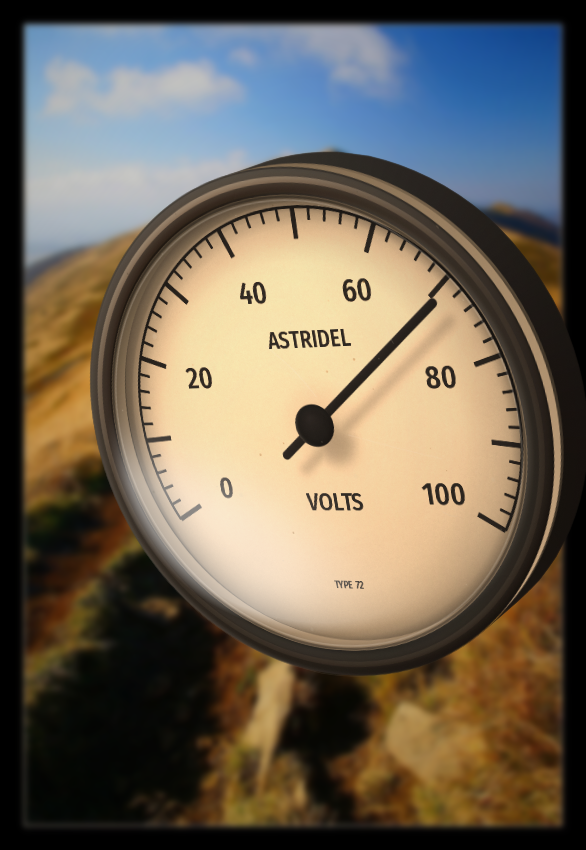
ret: 71V
